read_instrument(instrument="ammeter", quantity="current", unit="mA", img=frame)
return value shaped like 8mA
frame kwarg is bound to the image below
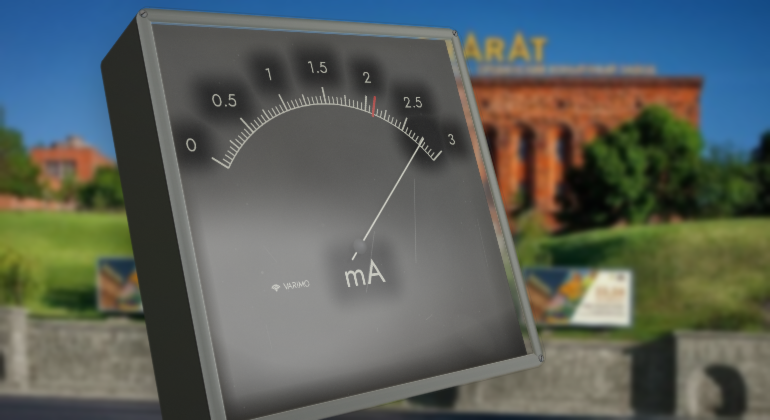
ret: 2.75mA
